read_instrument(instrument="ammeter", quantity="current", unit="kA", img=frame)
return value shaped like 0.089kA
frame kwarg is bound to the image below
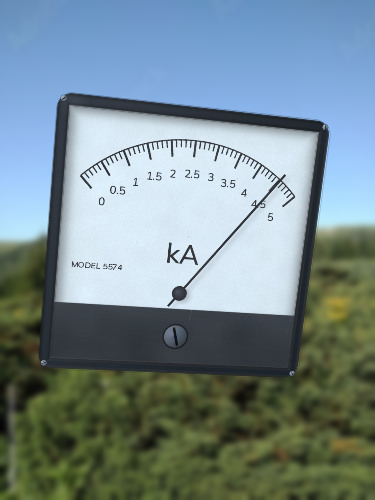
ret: 4.5kA
